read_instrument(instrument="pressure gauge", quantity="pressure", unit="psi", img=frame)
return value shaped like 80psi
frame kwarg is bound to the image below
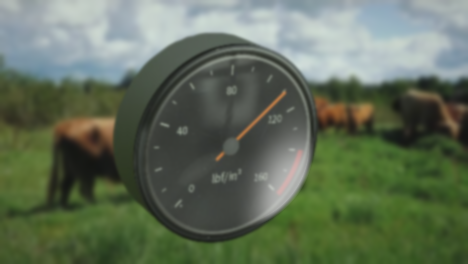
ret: 110psi
